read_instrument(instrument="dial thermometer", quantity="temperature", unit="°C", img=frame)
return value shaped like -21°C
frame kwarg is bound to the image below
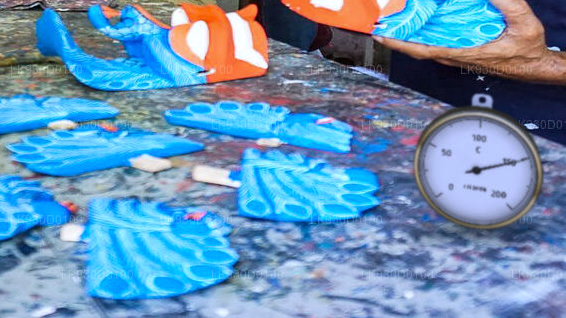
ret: 150°C
